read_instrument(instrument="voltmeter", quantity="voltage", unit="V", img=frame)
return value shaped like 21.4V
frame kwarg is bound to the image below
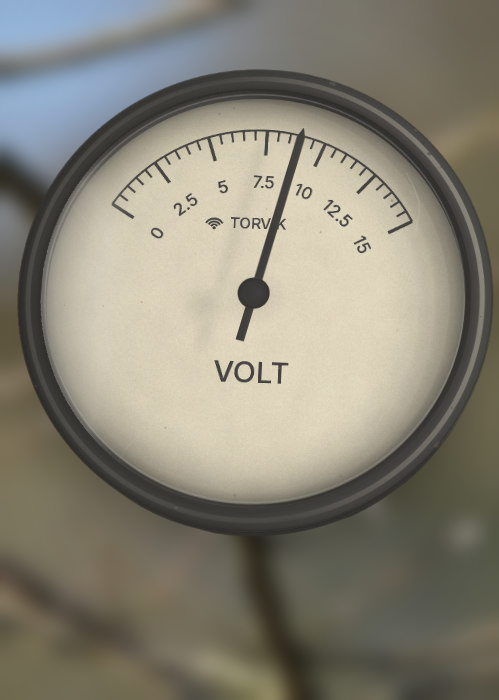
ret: 9V
